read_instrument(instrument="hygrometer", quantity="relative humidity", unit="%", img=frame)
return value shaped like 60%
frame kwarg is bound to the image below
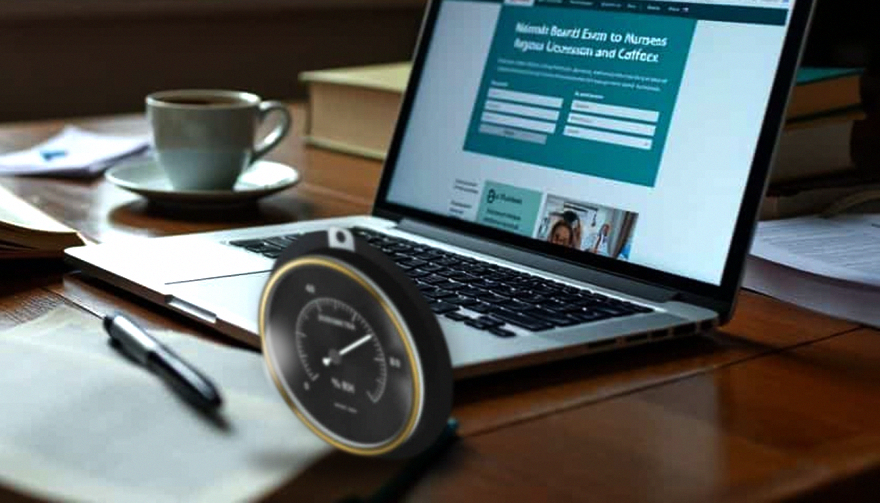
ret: 70%
